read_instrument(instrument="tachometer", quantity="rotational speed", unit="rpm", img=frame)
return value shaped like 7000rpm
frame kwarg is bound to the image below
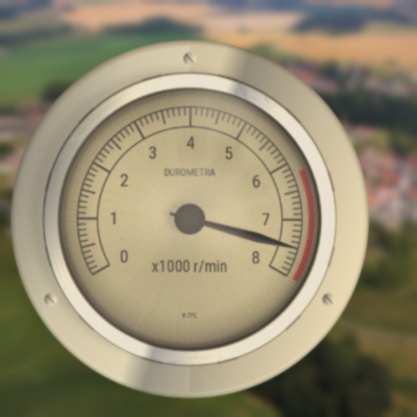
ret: 7500rpm
